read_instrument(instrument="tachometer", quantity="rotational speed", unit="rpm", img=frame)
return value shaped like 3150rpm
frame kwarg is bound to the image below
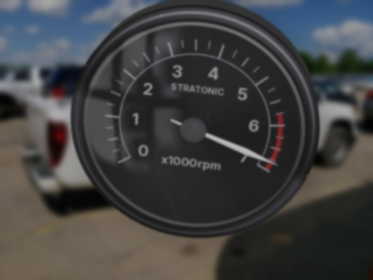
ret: 6750rpm
